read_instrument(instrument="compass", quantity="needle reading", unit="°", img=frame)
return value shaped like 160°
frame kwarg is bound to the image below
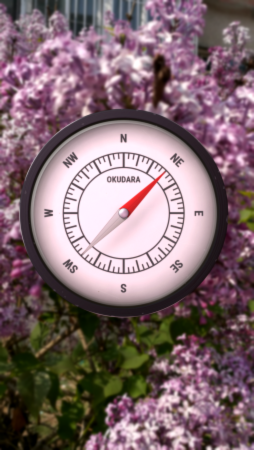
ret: 45°
